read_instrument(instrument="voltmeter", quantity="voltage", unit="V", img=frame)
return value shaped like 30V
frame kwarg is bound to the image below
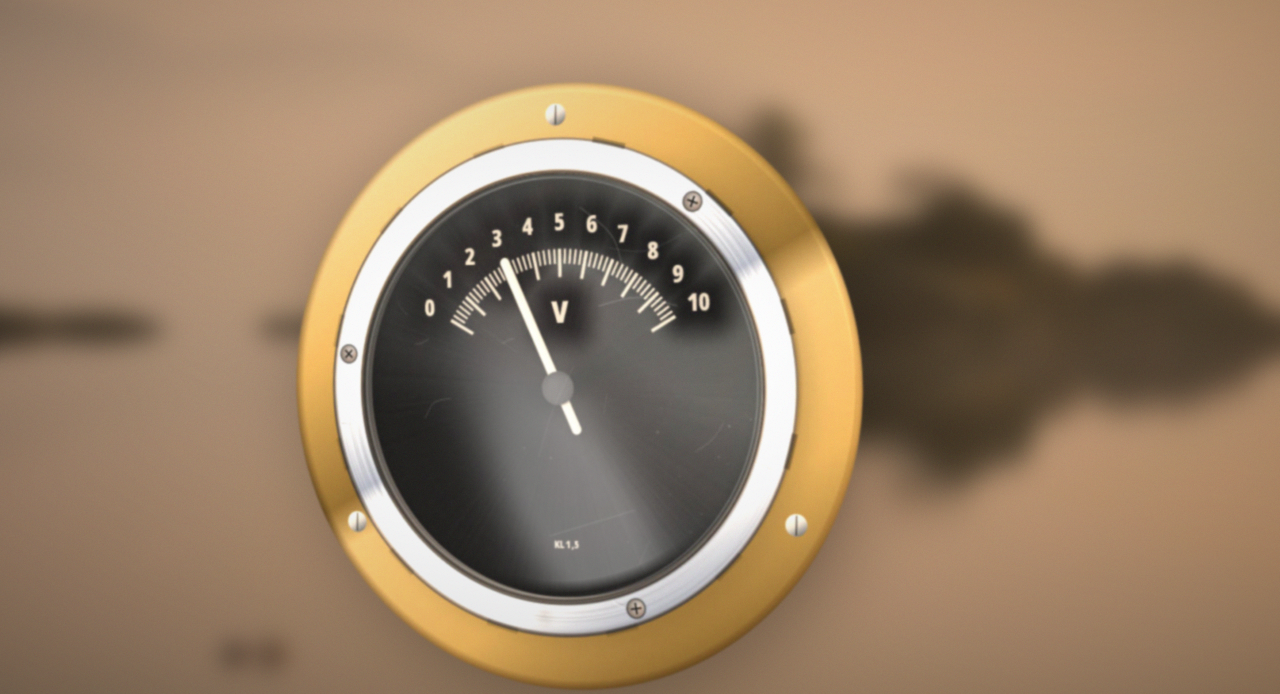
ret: 3V
